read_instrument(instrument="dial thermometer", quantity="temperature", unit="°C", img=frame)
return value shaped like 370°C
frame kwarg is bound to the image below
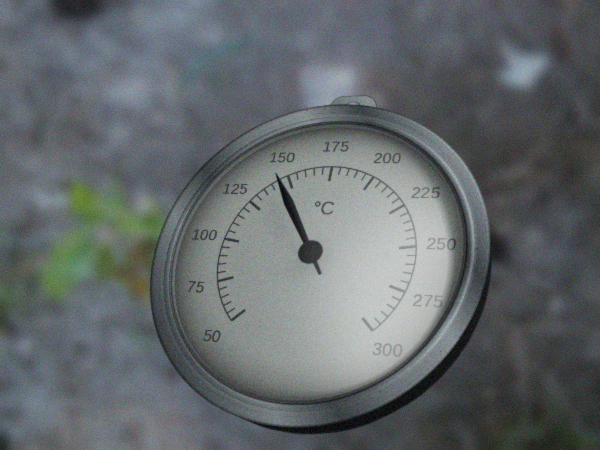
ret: 145°C
